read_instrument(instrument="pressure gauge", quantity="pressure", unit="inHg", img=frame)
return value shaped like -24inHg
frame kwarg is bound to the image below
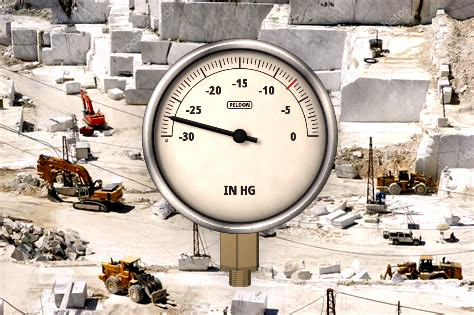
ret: -27.5inHg
